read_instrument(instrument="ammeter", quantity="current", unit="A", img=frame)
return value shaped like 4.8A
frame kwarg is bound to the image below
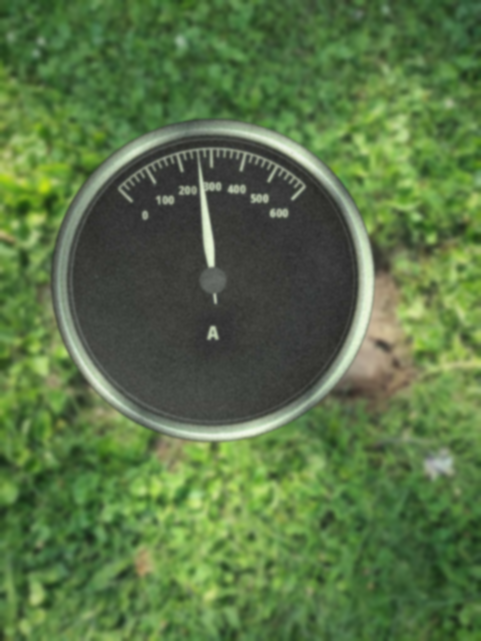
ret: 260A
